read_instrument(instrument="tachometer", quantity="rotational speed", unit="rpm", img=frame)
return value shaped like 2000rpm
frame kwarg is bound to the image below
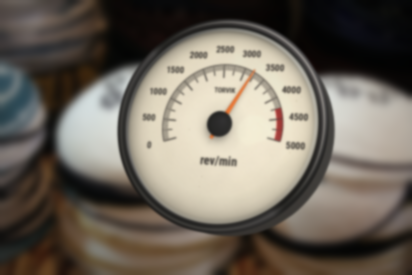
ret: 3250rpm
